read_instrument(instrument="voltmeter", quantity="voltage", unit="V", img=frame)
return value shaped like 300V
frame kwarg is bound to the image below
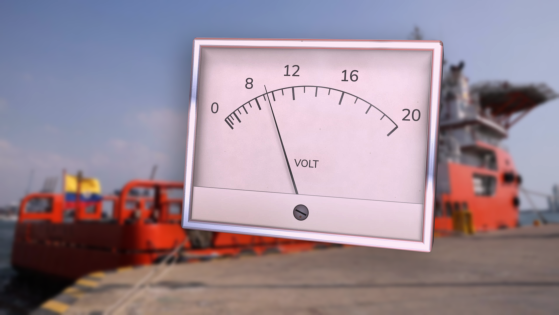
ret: 9.5V
